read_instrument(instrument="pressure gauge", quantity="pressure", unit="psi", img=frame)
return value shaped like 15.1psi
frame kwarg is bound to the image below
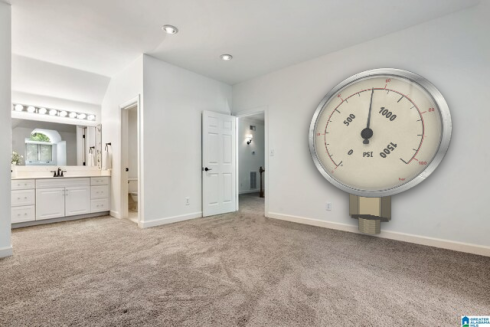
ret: 800psi
